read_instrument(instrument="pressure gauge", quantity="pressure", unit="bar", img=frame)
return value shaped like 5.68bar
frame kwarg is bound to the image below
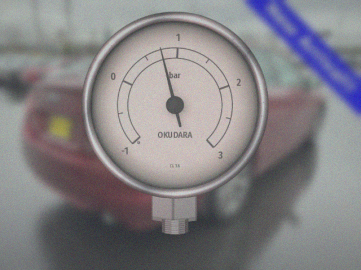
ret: 0.75bar
